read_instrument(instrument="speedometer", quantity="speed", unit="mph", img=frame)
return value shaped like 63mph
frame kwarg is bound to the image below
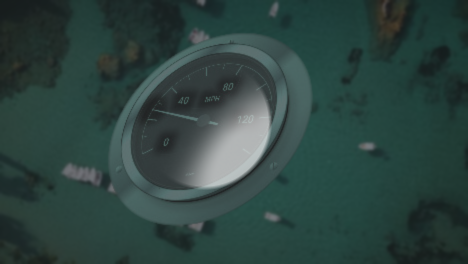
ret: 25mph
